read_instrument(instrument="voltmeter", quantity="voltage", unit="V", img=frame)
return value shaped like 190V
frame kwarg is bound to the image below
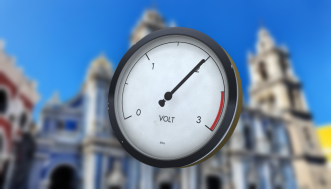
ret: 2V
